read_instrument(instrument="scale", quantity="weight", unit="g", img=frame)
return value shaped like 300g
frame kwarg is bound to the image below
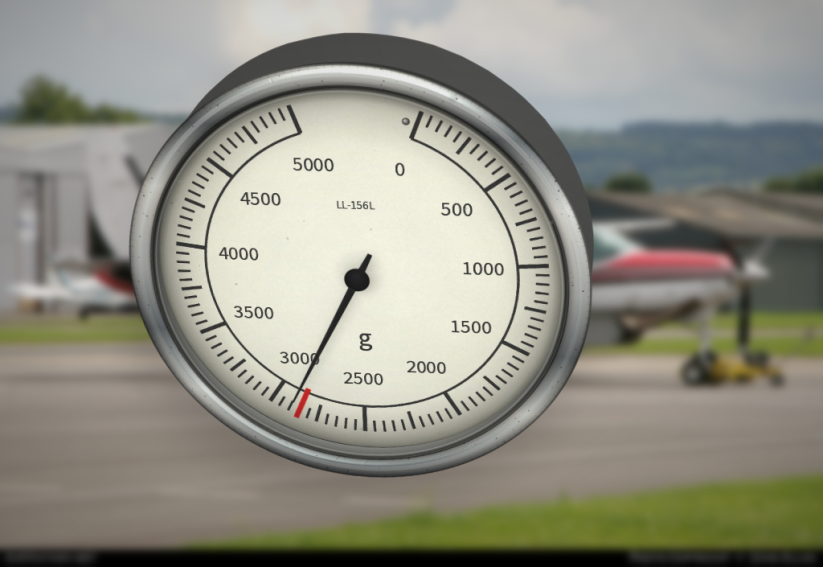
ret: 2900g
